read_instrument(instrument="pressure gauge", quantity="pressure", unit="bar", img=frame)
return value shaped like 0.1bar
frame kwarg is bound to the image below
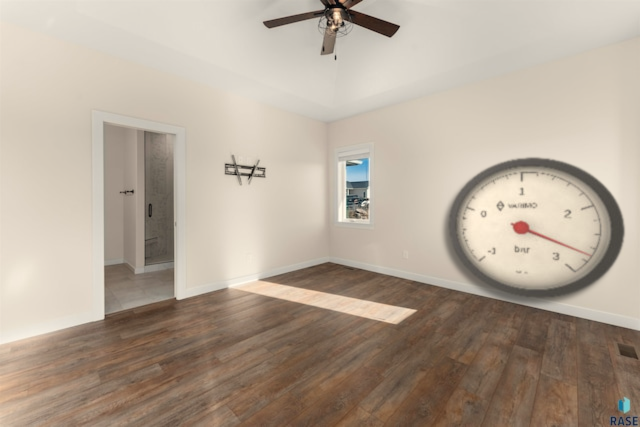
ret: 2.7bar
